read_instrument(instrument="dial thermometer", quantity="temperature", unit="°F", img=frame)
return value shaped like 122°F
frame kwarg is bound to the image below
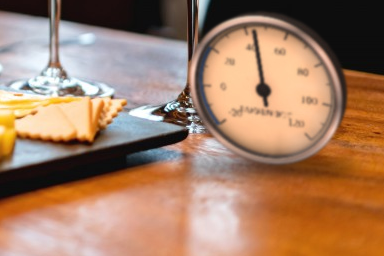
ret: 45°F
